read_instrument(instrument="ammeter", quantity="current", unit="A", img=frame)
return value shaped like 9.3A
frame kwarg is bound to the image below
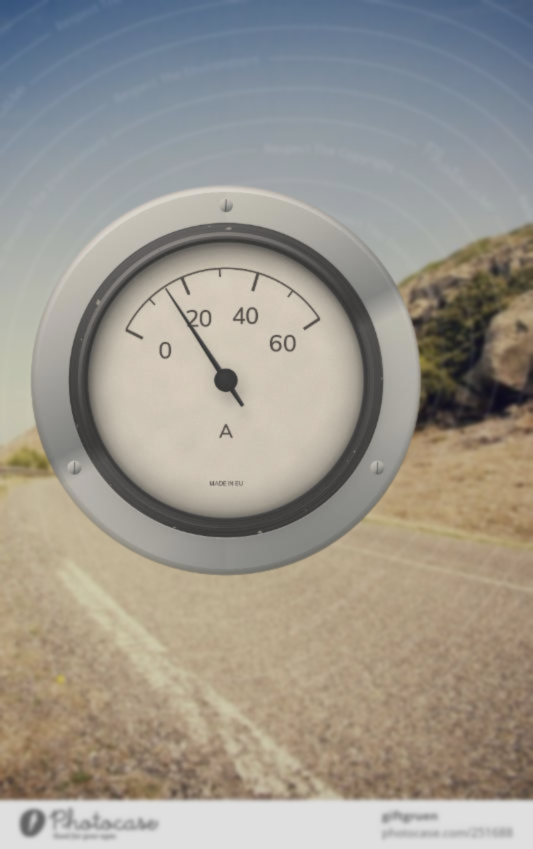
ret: 15A
